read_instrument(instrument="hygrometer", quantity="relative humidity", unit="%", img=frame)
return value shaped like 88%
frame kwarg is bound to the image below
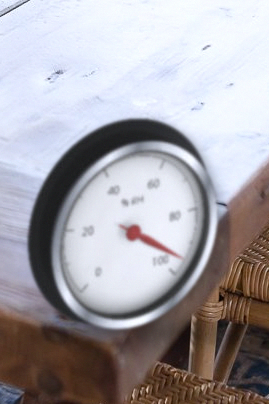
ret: 95%
